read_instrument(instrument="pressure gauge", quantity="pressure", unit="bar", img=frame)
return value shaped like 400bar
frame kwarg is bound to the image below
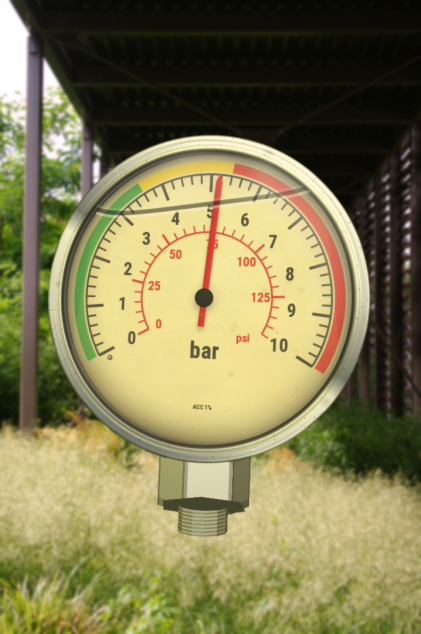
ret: 5.2bar
